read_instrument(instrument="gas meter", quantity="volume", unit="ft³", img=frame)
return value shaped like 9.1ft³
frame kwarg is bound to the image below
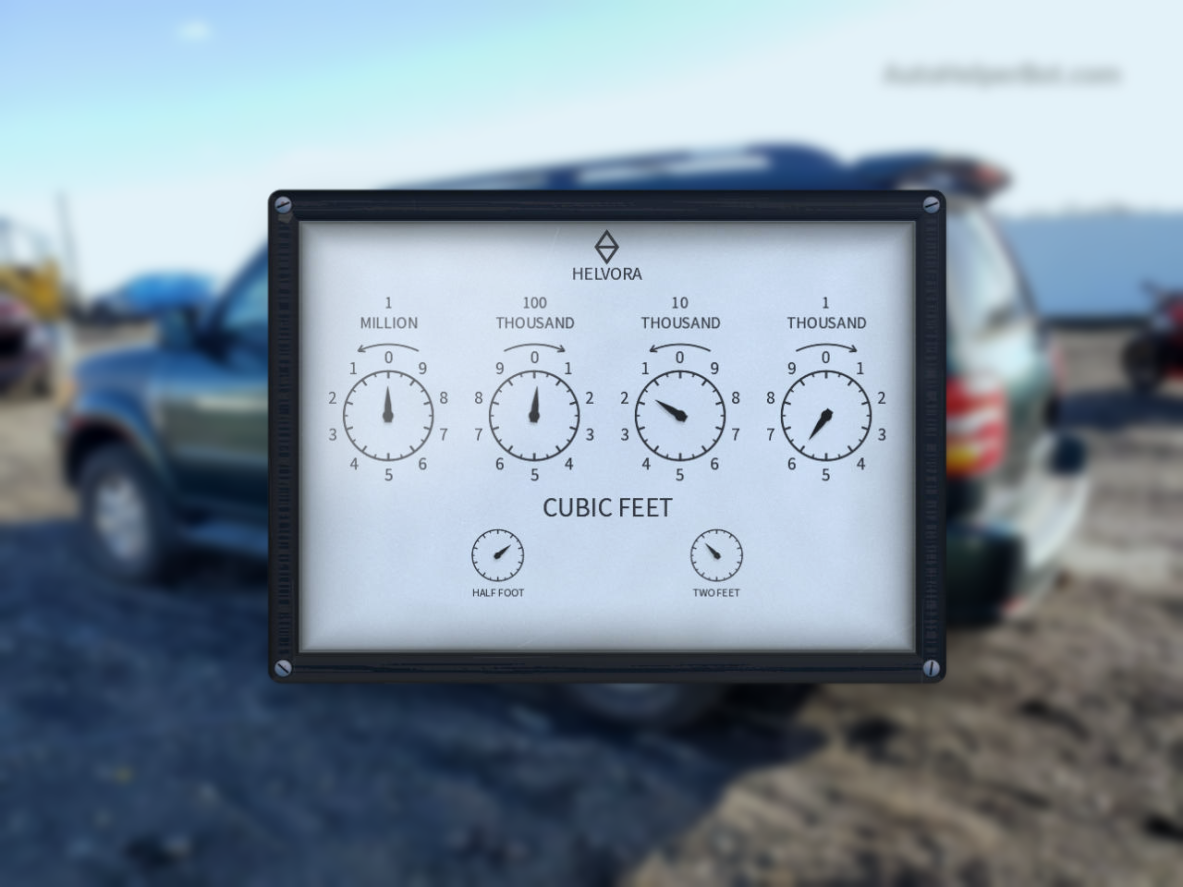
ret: 1600ft³
